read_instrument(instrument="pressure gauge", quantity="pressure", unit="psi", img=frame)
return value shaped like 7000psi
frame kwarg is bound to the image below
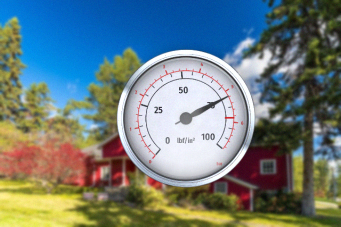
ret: 75psi
